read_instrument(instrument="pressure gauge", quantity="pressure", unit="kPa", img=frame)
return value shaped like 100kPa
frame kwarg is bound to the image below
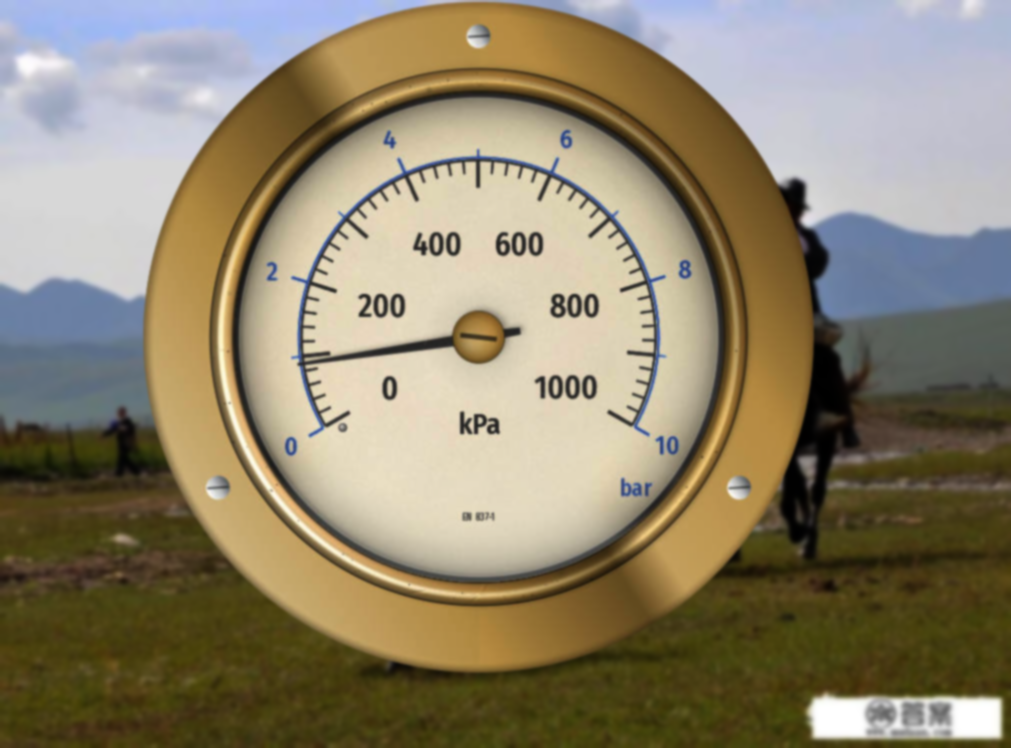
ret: 90kPa
